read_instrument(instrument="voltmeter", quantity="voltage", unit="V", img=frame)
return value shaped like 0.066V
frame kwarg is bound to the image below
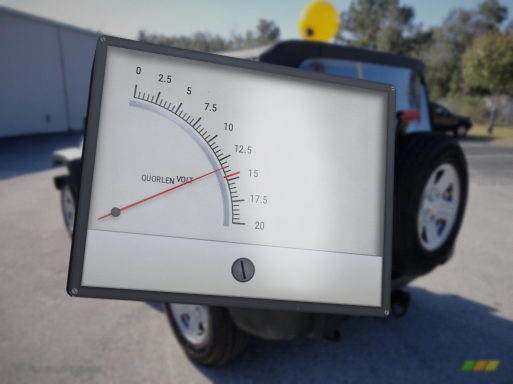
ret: 13.5V
